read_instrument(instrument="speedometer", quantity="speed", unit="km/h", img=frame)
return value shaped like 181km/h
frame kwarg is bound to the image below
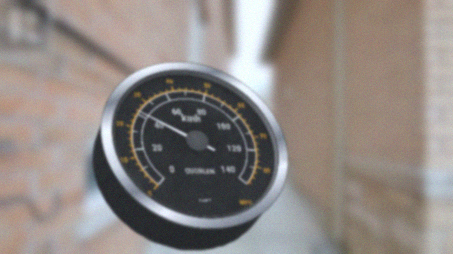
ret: 40km/h
